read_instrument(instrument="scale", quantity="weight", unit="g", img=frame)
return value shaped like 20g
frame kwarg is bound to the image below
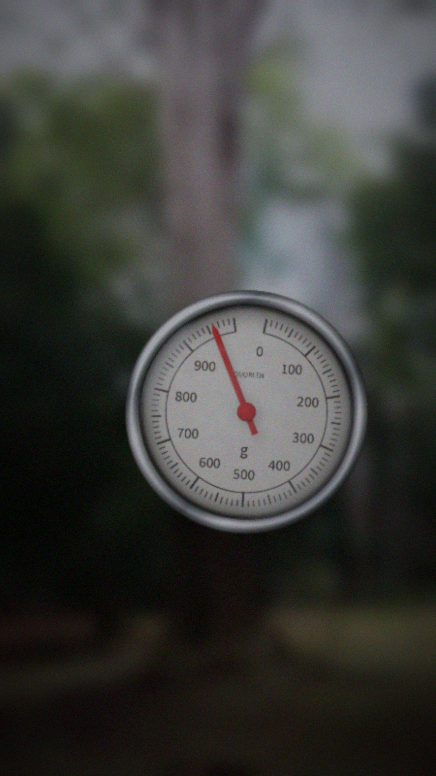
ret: 960g
